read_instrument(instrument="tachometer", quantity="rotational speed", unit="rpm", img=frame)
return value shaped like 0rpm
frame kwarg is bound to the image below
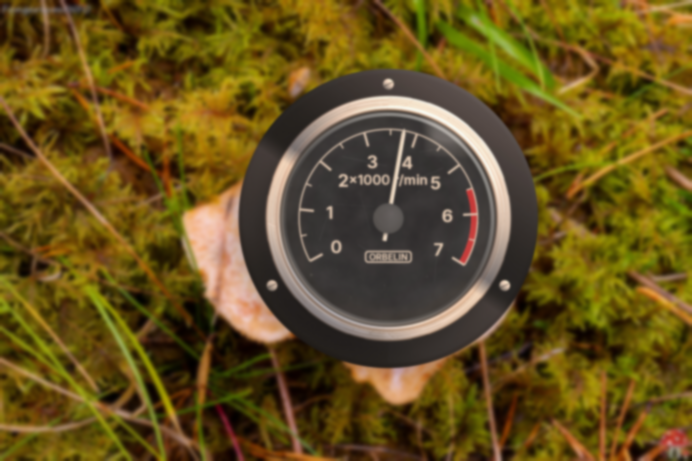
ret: 3750rpm
